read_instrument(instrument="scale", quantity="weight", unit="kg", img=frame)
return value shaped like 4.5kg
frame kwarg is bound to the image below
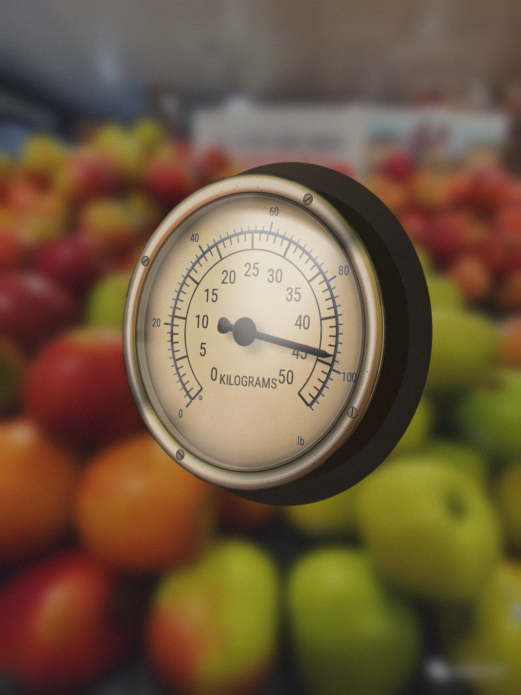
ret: 44kg
